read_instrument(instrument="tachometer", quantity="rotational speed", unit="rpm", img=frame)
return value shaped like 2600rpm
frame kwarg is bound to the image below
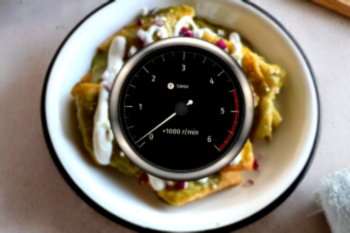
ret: 125rpm
